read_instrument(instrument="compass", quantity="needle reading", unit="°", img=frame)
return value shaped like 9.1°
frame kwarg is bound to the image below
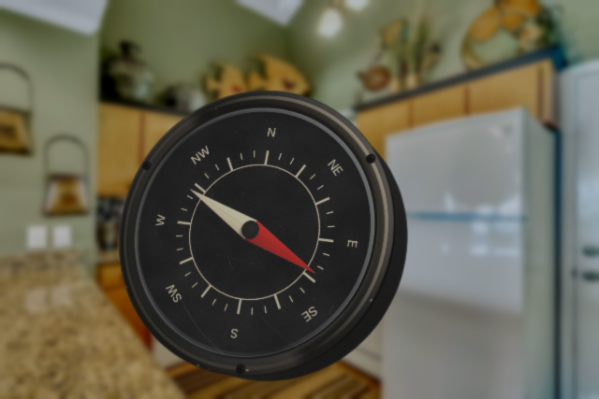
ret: 115°
